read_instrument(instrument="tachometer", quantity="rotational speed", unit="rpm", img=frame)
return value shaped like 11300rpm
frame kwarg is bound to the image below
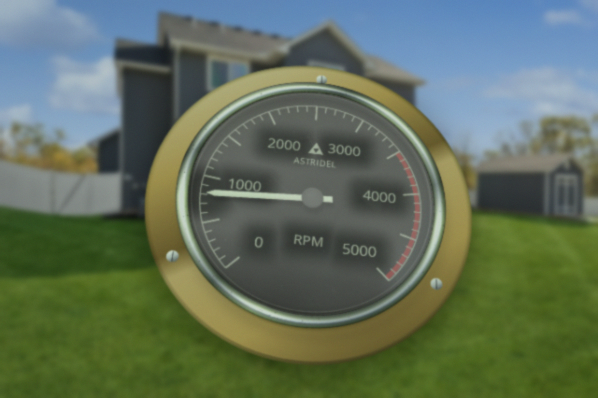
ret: 800rpm
